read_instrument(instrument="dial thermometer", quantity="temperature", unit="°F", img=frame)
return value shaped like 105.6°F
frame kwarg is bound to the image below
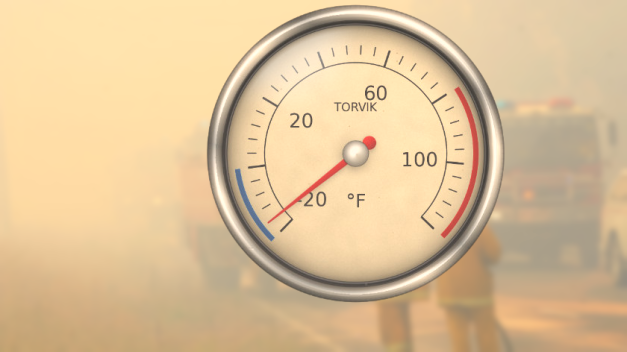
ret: -16°F
